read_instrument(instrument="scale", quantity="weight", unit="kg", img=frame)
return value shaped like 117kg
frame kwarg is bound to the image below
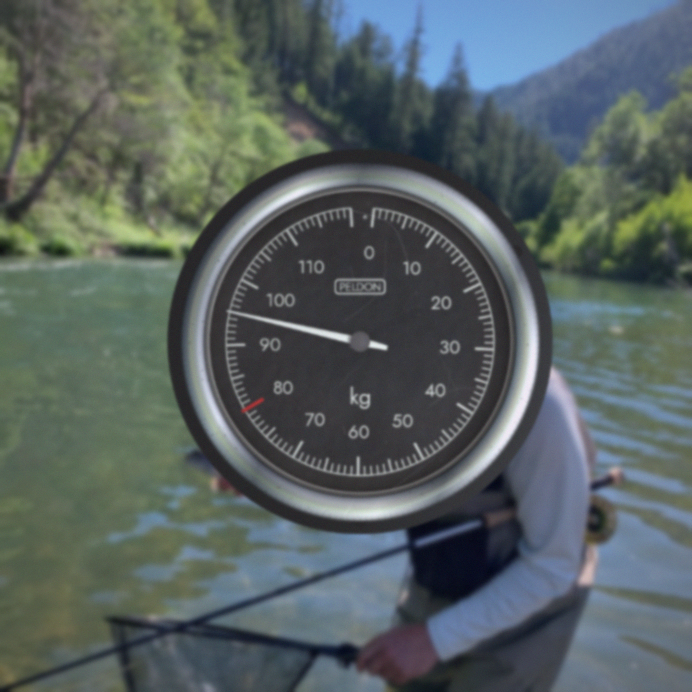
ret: 95kg
